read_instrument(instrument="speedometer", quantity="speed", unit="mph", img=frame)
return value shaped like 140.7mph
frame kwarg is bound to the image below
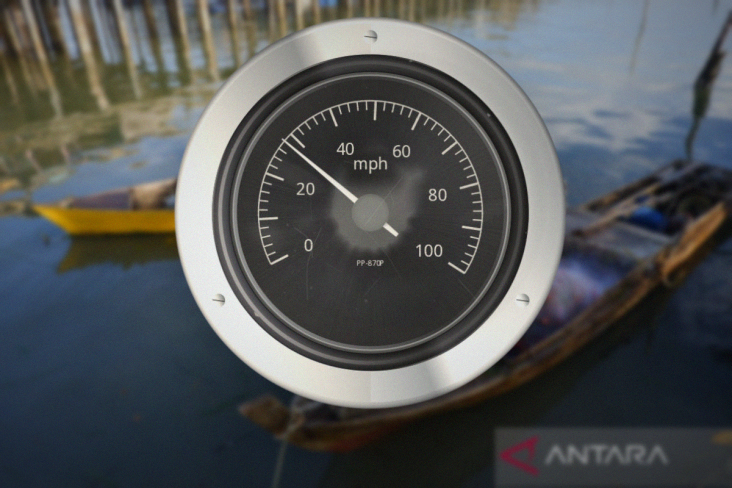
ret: 28mph
